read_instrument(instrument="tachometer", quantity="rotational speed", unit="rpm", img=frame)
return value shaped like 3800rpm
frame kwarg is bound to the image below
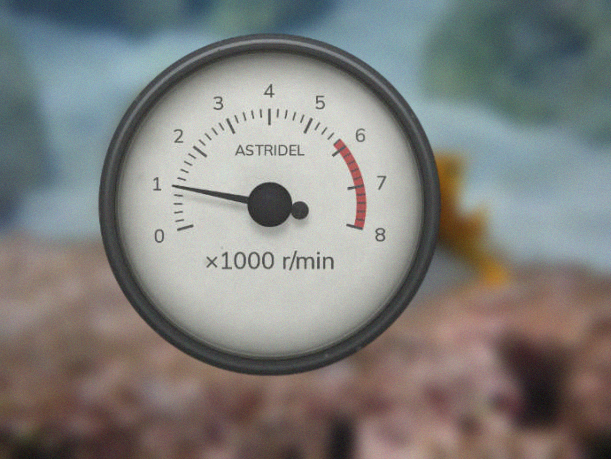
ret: 1000rpm
